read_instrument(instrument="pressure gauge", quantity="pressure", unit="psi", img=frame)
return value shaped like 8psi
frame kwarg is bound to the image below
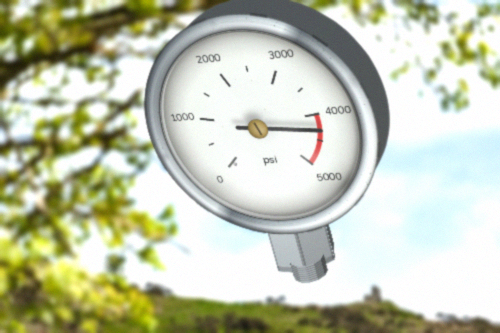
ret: 4250psi
